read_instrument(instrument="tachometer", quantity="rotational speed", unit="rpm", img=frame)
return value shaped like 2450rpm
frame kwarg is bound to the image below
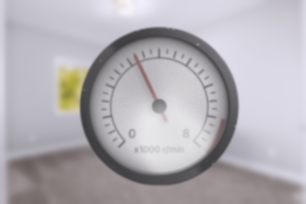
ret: 3250rpm
